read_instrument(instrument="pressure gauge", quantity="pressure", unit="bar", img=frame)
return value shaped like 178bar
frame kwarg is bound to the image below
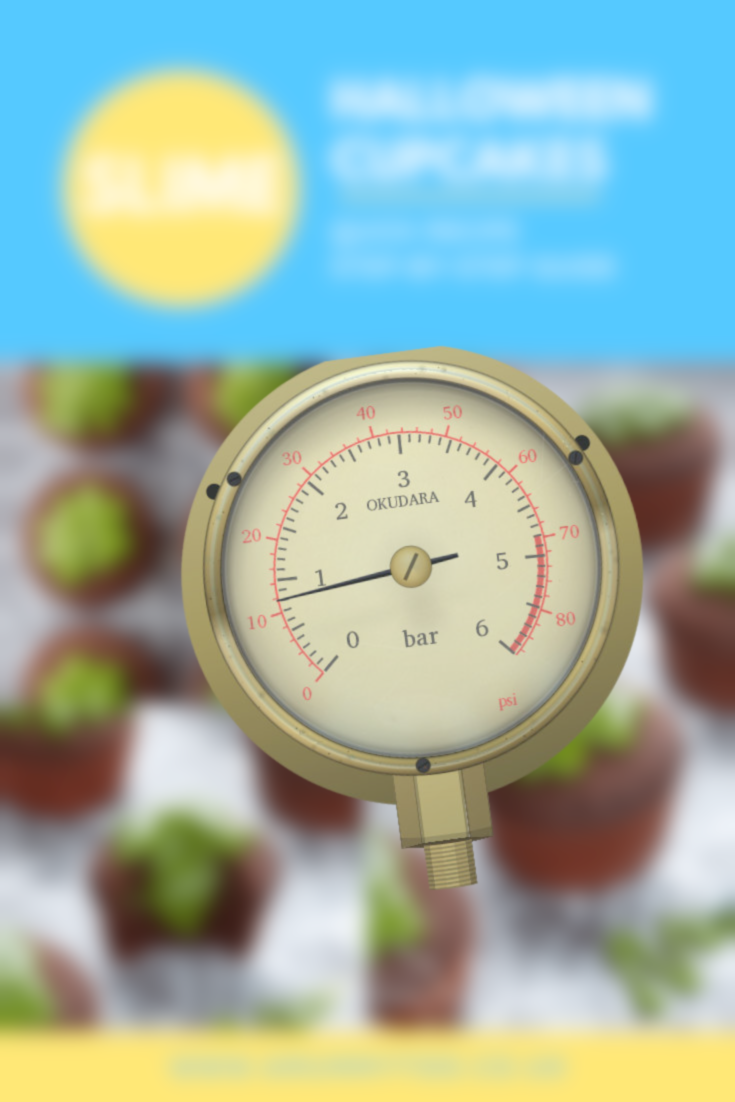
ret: 0.8bar
